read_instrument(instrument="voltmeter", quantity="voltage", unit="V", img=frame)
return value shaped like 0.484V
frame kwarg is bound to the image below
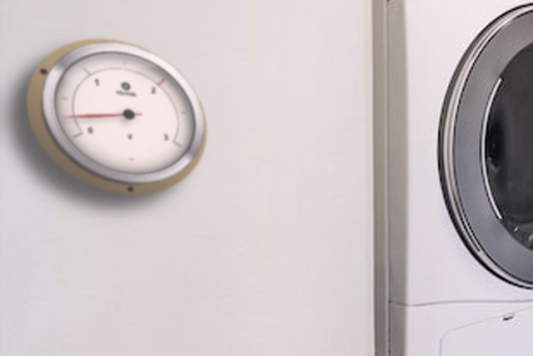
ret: 0.25V
